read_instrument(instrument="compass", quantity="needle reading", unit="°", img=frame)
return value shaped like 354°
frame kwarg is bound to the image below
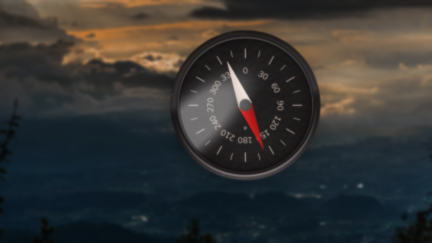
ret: 157.5°
